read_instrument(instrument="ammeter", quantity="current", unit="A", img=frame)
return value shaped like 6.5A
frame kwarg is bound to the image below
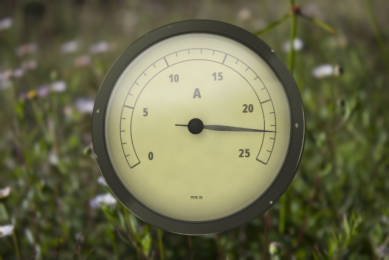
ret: 22.5A
